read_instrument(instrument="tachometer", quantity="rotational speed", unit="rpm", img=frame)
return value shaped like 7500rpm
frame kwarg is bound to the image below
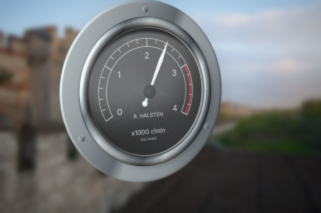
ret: 2400rpm
